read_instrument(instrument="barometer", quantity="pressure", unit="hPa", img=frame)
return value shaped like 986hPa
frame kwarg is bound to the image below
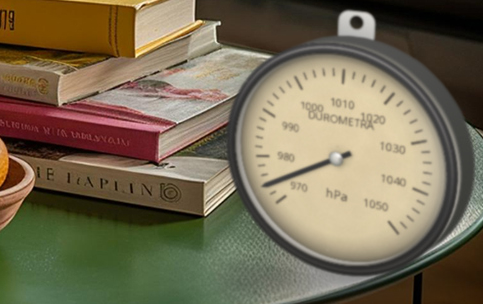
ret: 974hPa
